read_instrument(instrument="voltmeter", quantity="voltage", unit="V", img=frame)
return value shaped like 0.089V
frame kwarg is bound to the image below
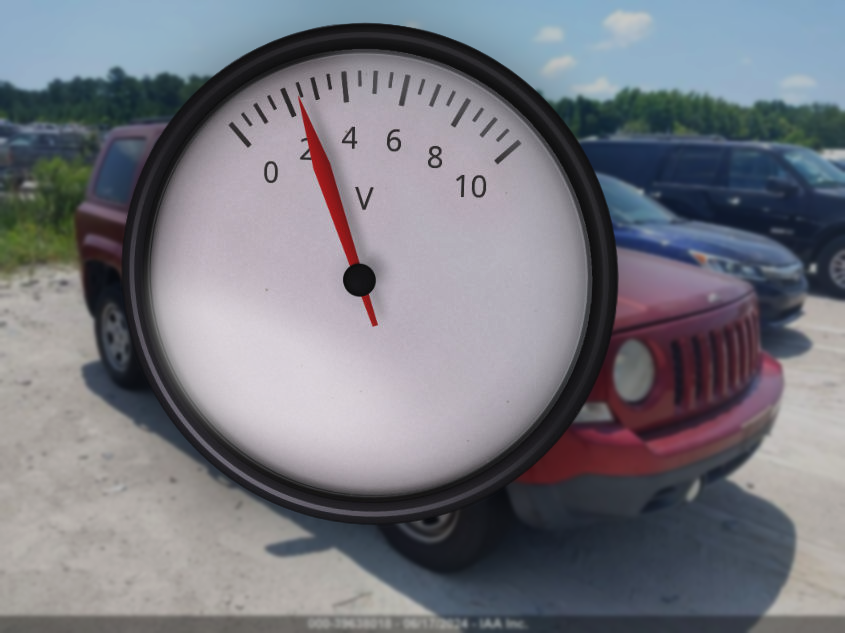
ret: 2.5V
